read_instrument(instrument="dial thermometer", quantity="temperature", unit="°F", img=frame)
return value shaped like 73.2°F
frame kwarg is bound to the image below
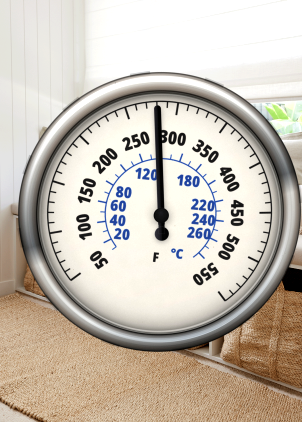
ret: 280°F
